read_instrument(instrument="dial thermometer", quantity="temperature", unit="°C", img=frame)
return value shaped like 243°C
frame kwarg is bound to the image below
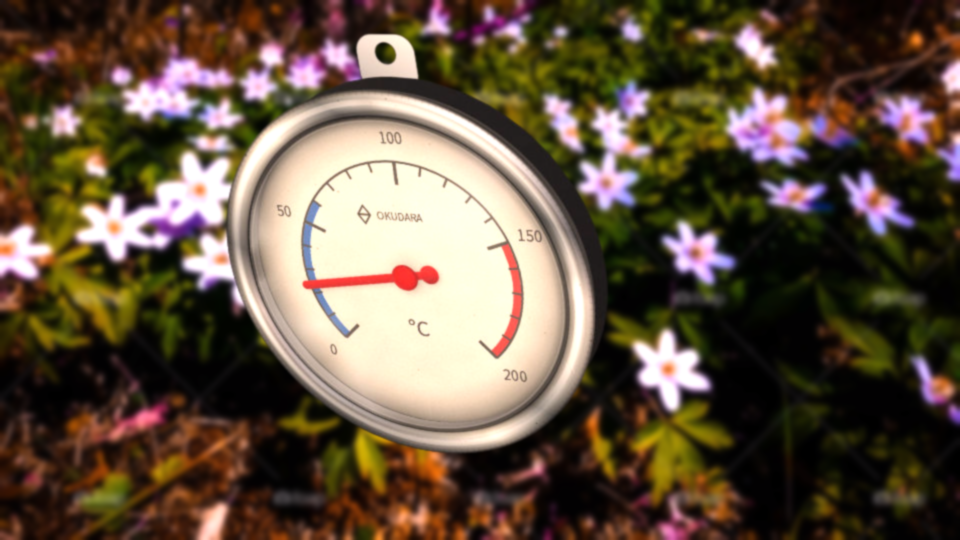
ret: 25°C
